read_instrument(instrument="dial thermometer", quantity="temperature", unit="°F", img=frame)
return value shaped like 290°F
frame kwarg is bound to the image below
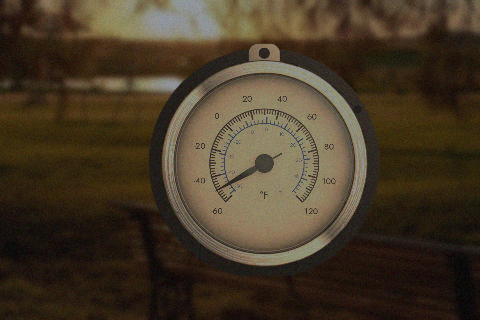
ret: -50°F
